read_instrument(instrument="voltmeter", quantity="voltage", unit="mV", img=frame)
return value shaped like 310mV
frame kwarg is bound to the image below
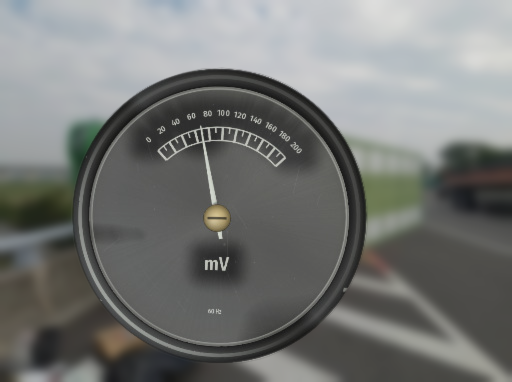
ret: 70mV
